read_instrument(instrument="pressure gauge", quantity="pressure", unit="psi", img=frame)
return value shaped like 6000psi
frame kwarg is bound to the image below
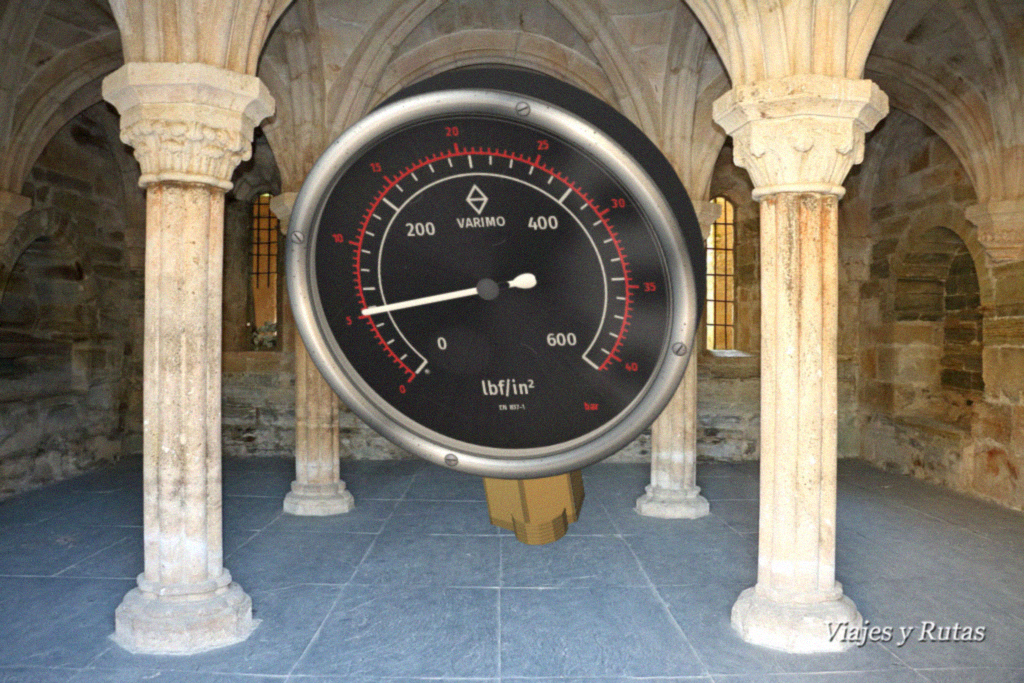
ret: 80psi
